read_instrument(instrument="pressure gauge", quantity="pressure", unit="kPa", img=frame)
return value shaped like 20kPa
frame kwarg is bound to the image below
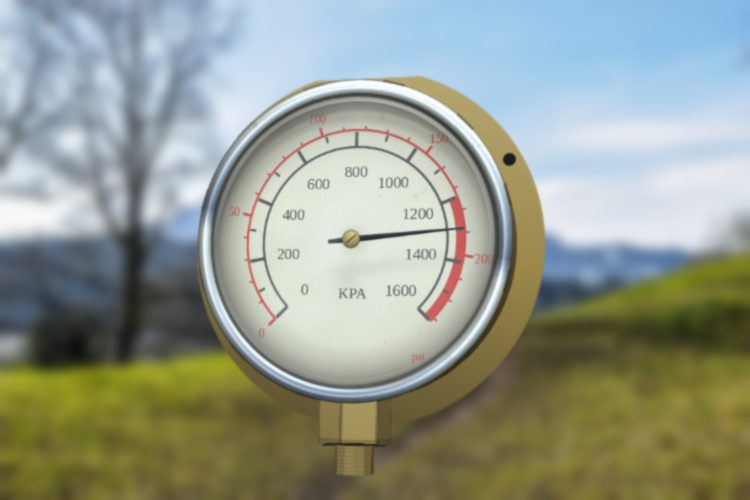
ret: 1300kPa
